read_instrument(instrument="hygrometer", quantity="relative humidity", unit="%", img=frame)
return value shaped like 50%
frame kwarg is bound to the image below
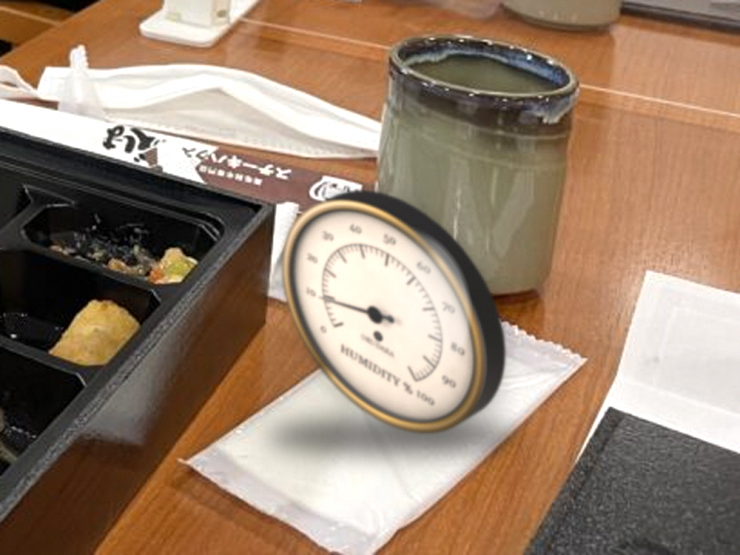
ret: 10%
